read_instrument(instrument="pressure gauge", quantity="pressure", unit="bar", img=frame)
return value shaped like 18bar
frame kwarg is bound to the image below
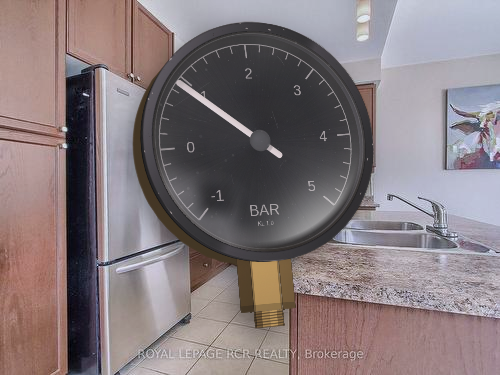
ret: 0.9bar
